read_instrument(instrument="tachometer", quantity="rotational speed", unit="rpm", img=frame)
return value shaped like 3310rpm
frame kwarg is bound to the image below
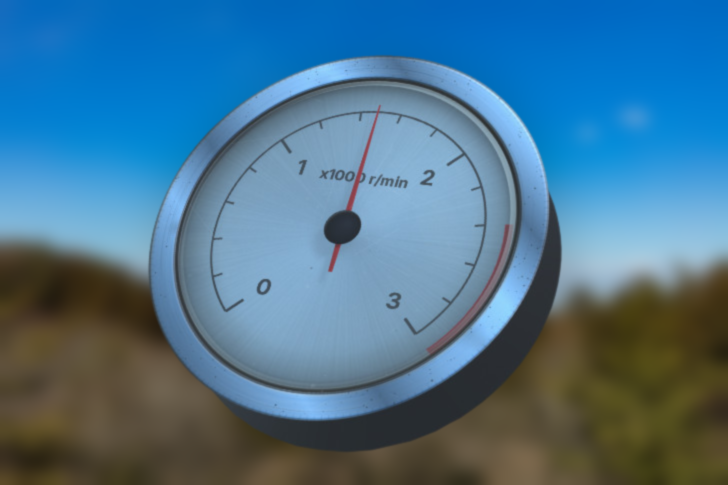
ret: 1500rpm
